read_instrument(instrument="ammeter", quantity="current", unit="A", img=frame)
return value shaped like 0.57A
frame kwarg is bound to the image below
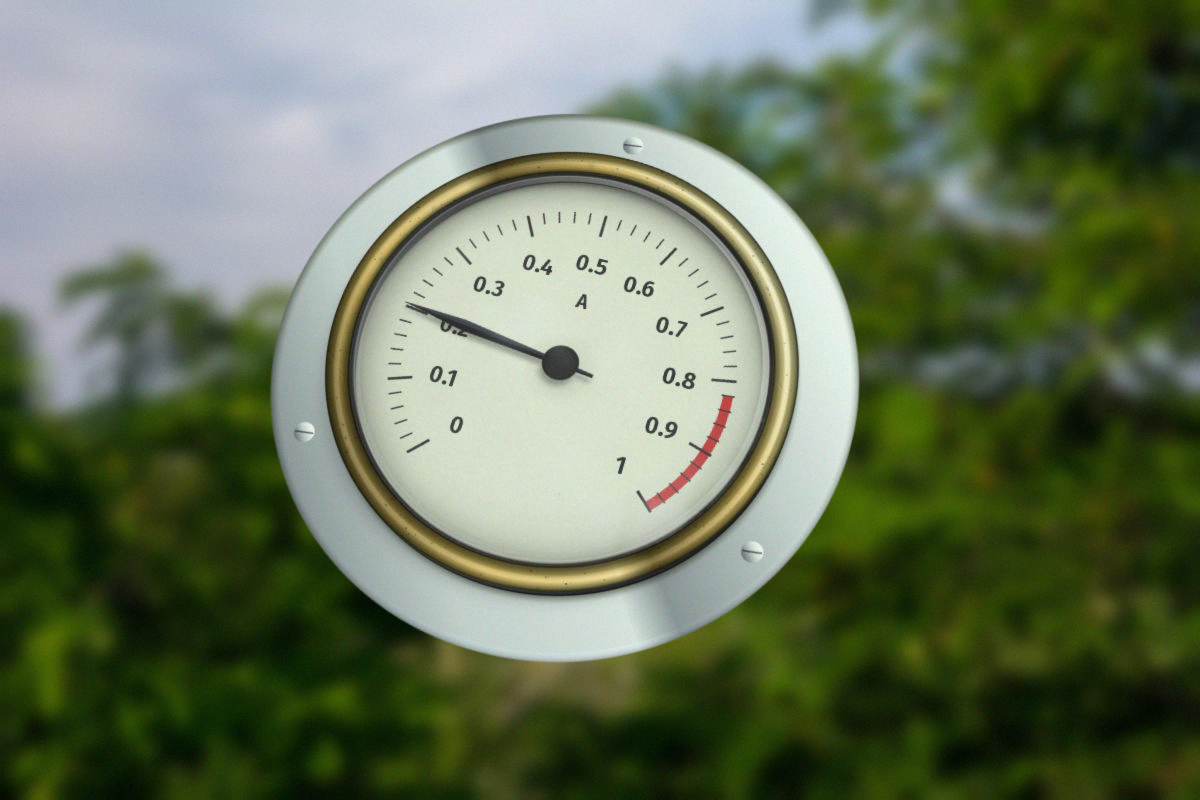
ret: 0.2A
